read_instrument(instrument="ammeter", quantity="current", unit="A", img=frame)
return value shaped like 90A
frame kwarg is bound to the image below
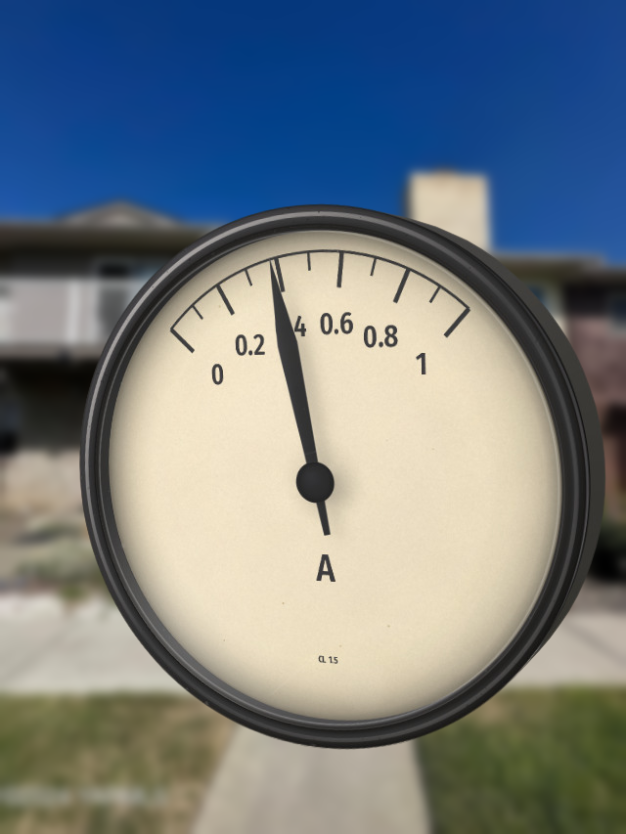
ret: 0.4A
